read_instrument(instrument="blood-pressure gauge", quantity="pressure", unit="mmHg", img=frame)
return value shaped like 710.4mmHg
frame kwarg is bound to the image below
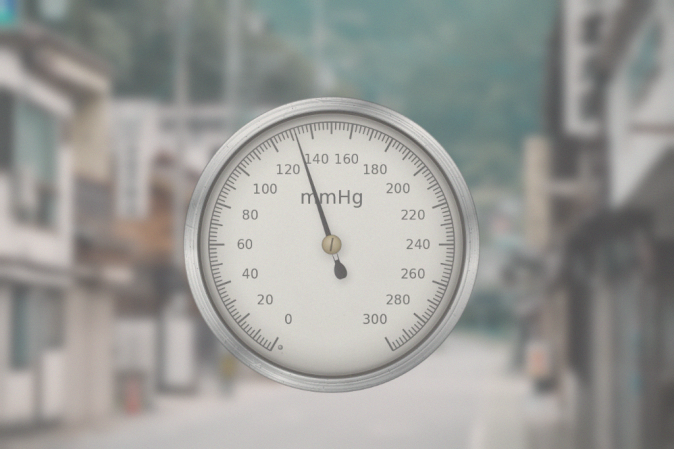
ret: 132mmHg
